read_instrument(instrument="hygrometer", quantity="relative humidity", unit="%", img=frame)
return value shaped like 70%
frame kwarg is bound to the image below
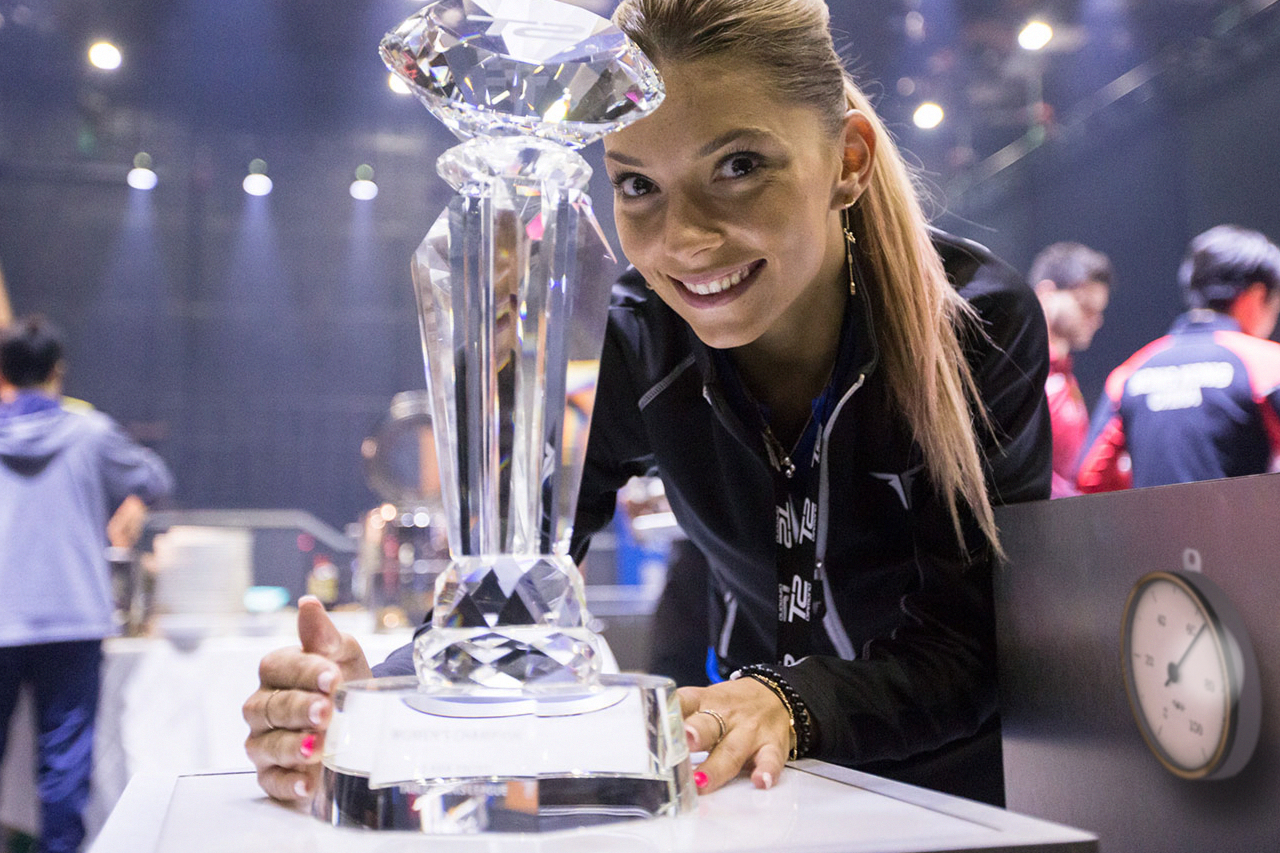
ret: 65%
